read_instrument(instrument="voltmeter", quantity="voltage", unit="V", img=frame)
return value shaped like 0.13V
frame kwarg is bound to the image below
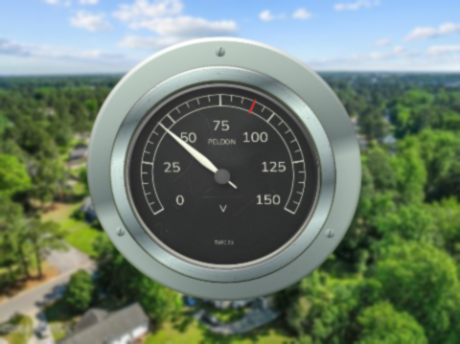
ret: 45V
